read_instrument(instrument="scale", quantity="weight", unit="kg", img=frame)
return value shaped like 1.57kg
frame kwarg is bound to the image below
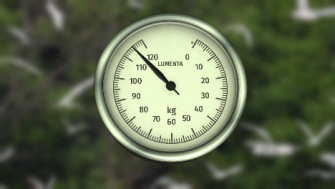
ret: 115kg
